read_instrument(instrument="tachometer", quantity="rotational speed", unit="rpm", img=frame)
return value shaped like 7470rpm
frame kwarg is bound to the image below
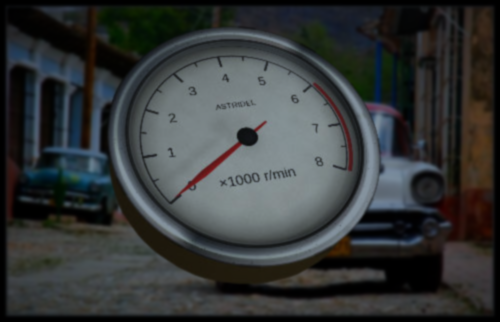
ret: 0rpm
